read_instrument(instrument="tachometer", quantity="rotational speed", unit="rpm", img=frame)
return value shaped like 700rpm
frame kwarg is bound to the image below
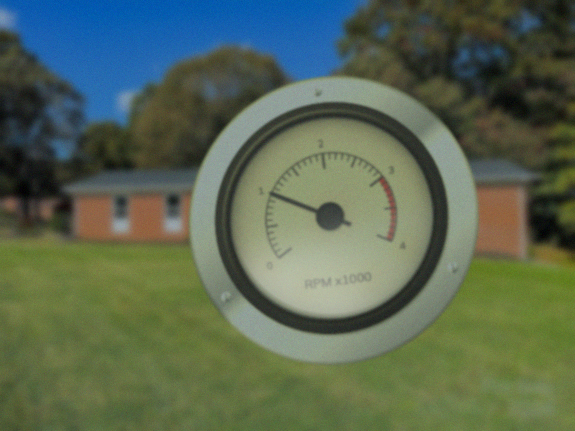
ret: 1000rpm
